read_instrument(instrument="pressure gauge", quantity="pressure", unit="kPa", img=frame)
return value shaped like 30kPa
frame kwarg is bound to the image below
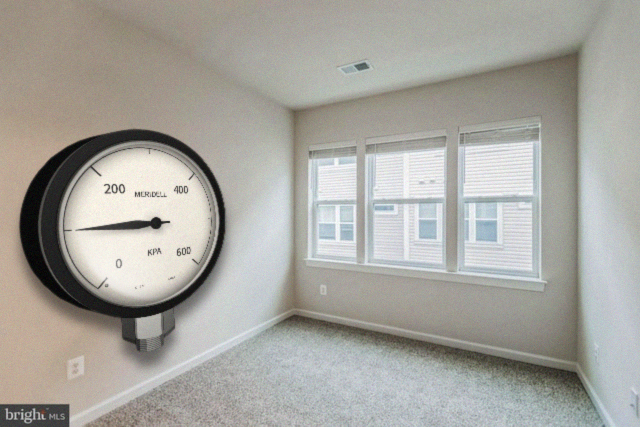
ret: 100kPa
